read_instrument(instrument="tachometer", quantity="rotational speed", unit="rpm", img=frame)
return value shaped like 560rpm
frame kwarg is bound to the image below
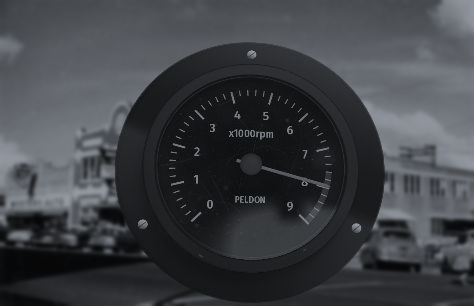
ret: 8000rpm
